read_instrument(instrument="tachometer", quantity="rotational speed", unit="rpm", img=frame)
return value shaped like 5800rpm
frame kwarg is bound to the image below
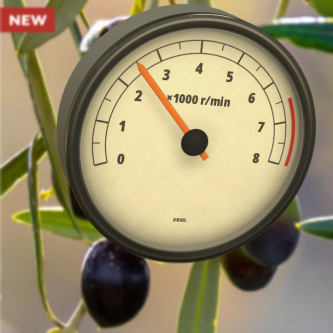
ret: 2500rpm
